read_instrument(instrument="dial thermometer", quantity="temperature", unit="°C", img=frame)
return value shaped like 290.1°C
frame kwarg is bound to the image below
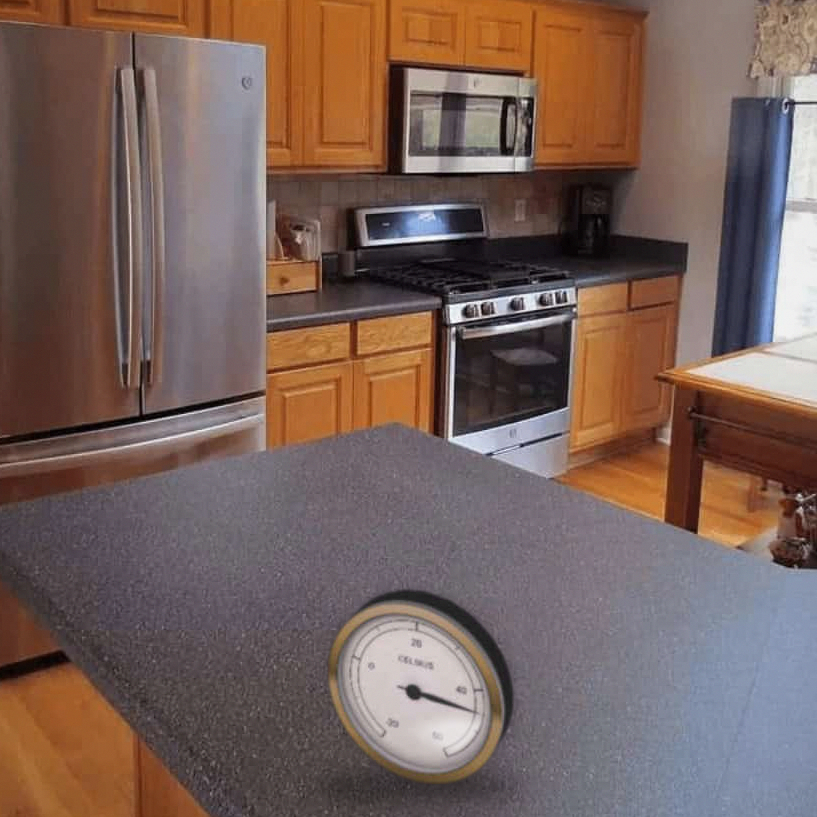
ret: 45°C
